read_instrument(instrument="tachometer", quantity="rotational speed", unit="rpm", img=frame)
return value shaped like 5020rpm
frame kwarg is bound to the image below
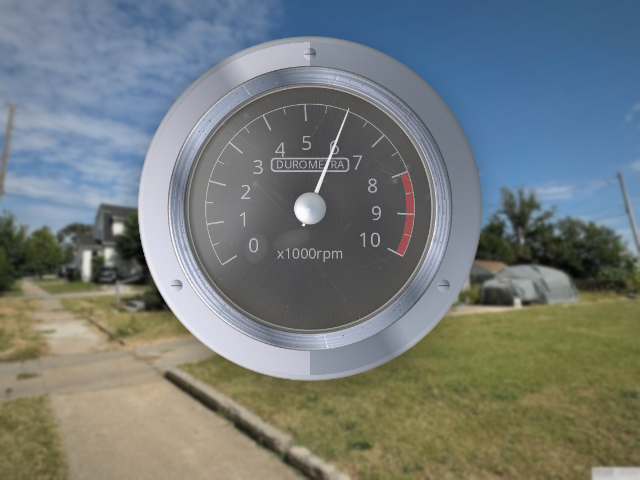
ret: 6000rpm
